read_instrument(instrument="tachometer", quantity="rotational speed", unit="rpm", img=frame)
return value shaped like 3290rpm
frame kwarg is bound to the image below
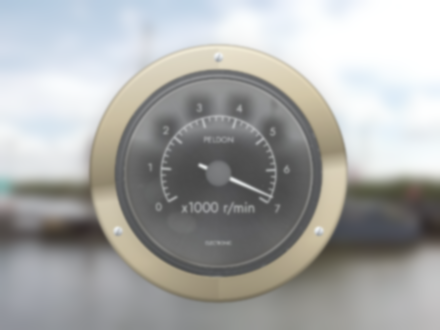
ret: 6800rpm
